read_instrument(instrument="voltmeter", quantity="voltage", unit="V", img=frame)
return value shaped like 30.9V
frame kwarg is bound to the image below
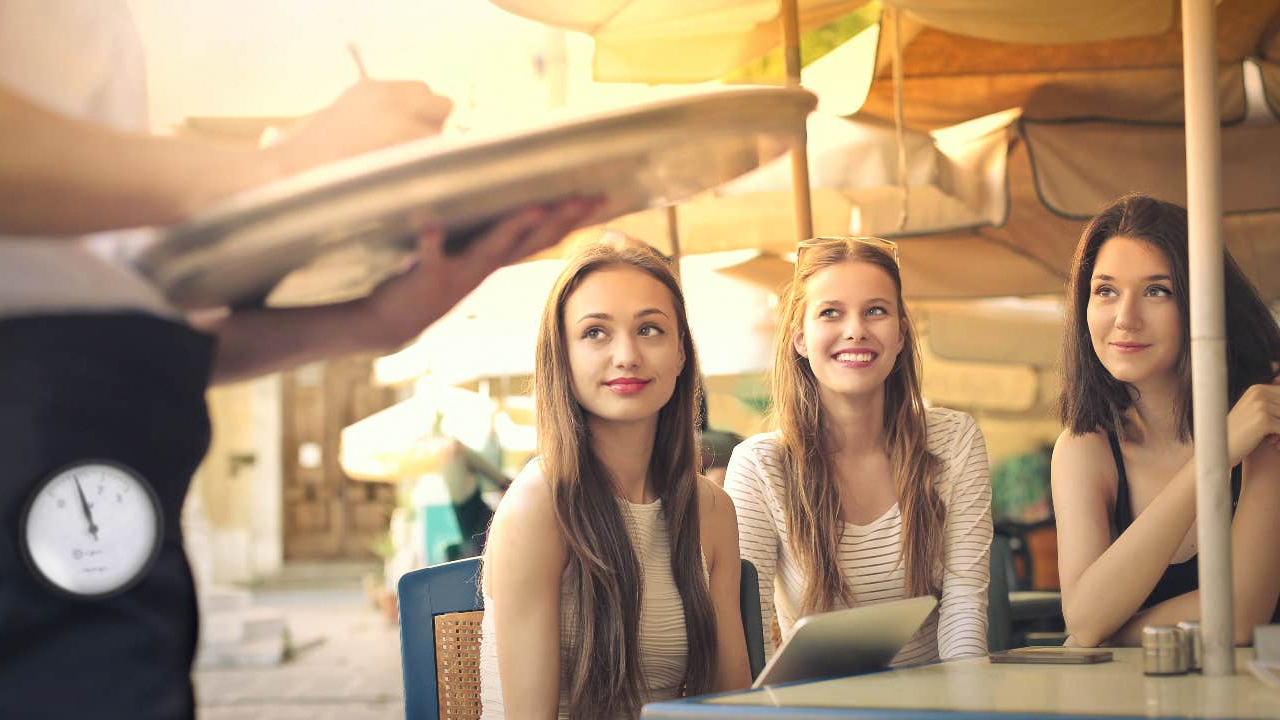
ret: 1V
